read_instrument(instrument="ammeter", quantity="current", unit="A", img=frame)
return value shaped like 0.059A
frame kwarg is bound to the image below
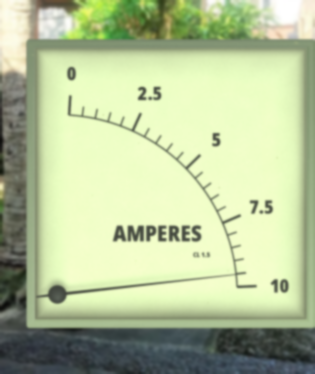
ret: 9.5A
